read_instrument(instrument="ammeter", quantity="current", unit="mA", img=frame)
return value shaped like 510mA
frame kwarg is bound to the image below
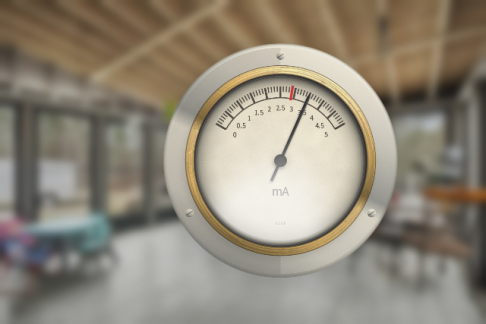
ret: 3.5mA
